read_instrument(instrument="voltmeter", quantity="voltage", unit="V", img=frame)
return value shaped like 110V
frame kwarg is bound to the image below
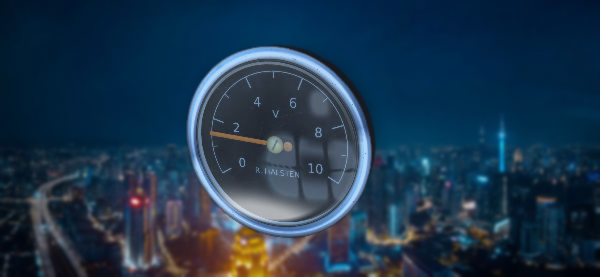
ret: 1.5V
